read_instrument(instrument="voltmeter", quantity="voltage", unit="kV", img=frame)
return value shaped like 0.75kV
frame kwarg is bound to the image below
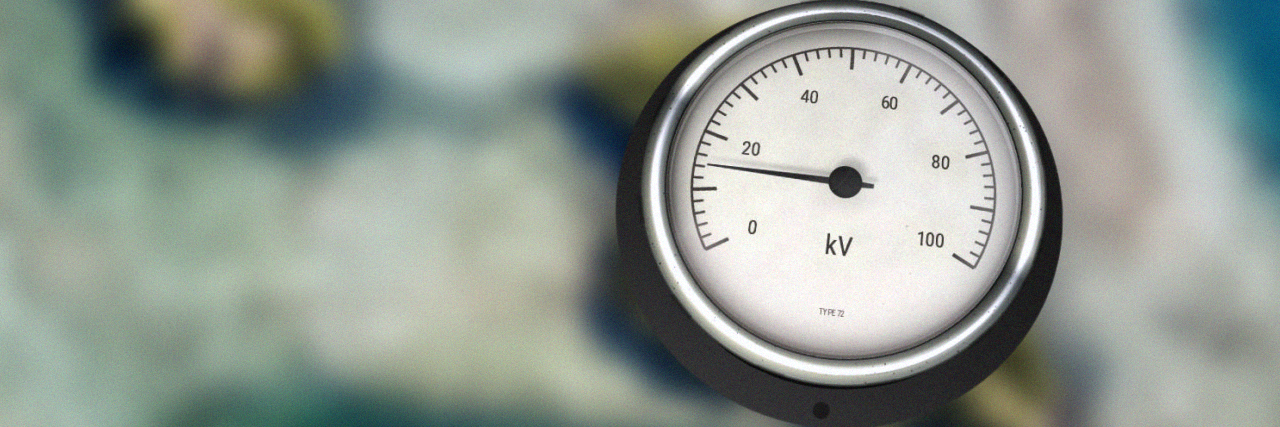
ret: 14kV
